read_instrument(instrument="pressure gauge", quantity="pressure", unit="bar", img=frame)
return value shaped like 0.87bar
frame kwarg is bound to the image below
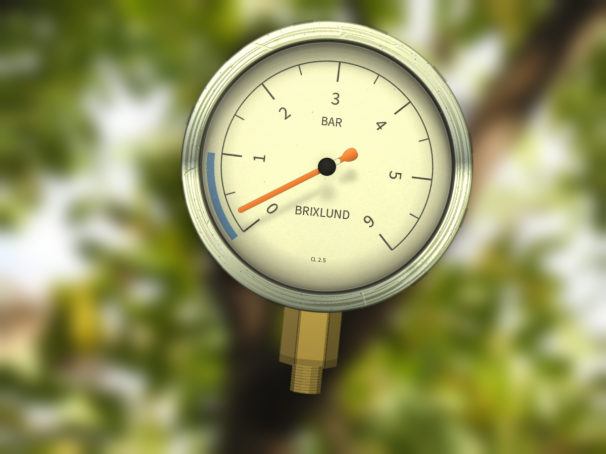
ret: 0.25bar
